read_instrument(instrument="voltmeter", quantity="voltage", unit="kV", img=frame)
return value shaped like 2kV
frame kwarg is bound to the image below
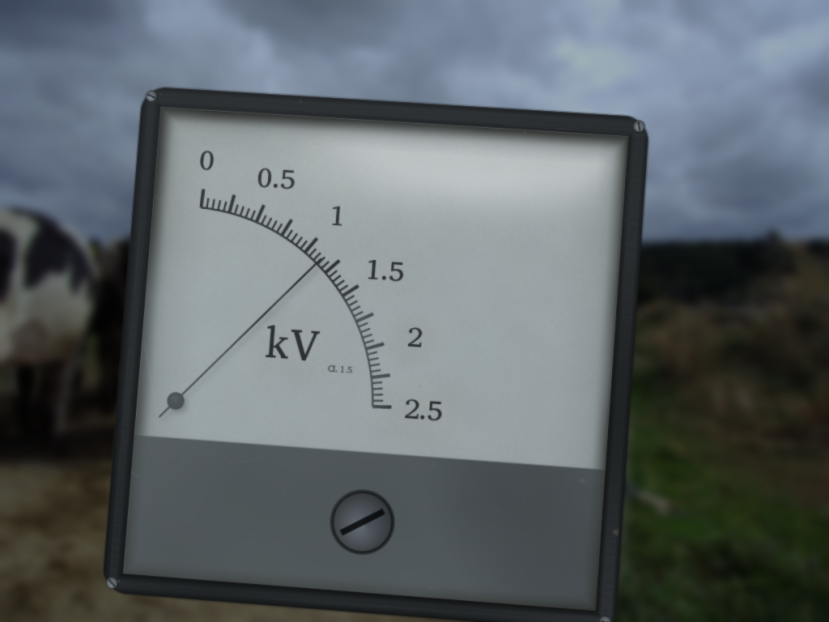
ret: 1.15kV
